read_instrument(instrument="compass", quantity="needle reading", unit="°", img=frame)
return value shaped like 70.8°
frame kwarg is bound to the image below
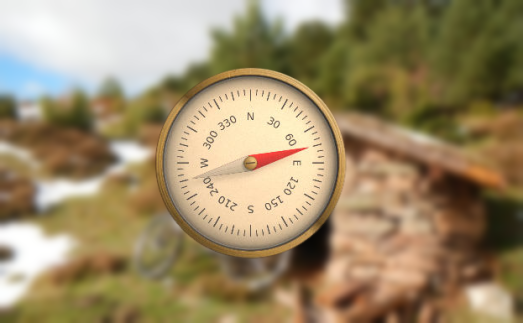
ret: 75°
